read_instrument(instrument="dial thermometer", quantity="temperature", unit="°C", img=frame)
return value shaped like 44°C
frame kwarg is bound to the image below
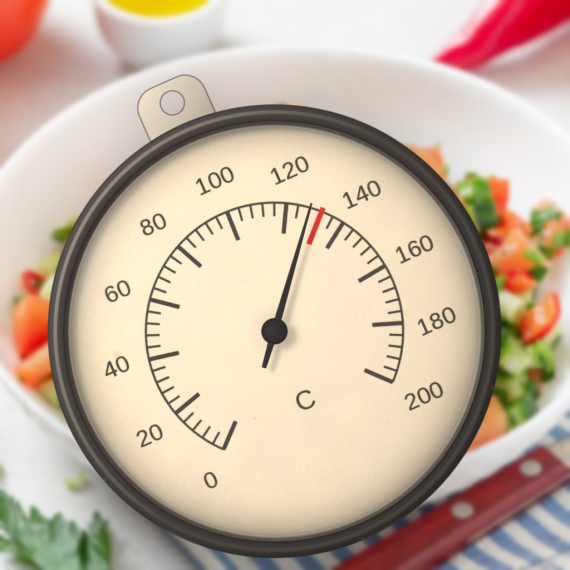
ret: 128°C
